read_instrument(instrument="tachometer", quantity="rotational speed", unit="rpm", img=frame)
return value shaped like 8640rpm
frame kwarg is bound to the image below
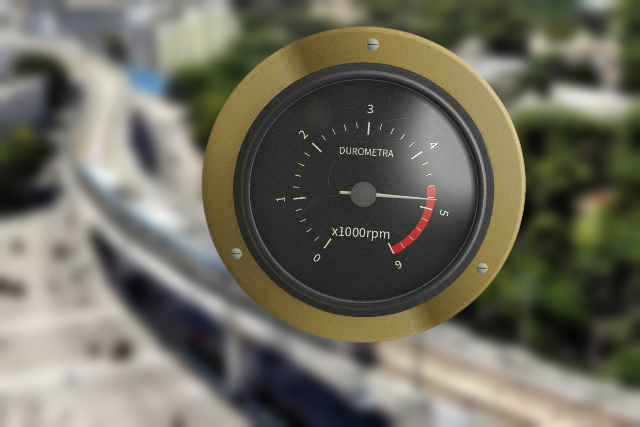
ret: 4800rpm
